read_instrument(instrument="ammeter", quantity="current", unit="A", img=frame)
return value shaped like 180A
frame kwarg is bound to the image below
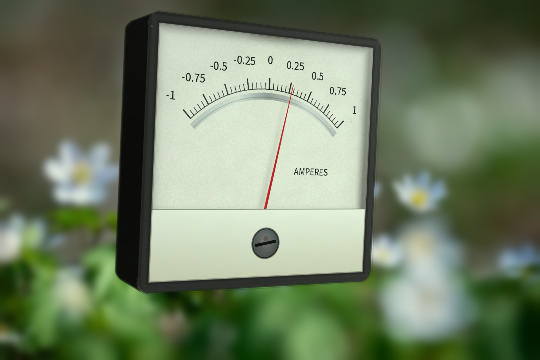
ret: 0.25A
